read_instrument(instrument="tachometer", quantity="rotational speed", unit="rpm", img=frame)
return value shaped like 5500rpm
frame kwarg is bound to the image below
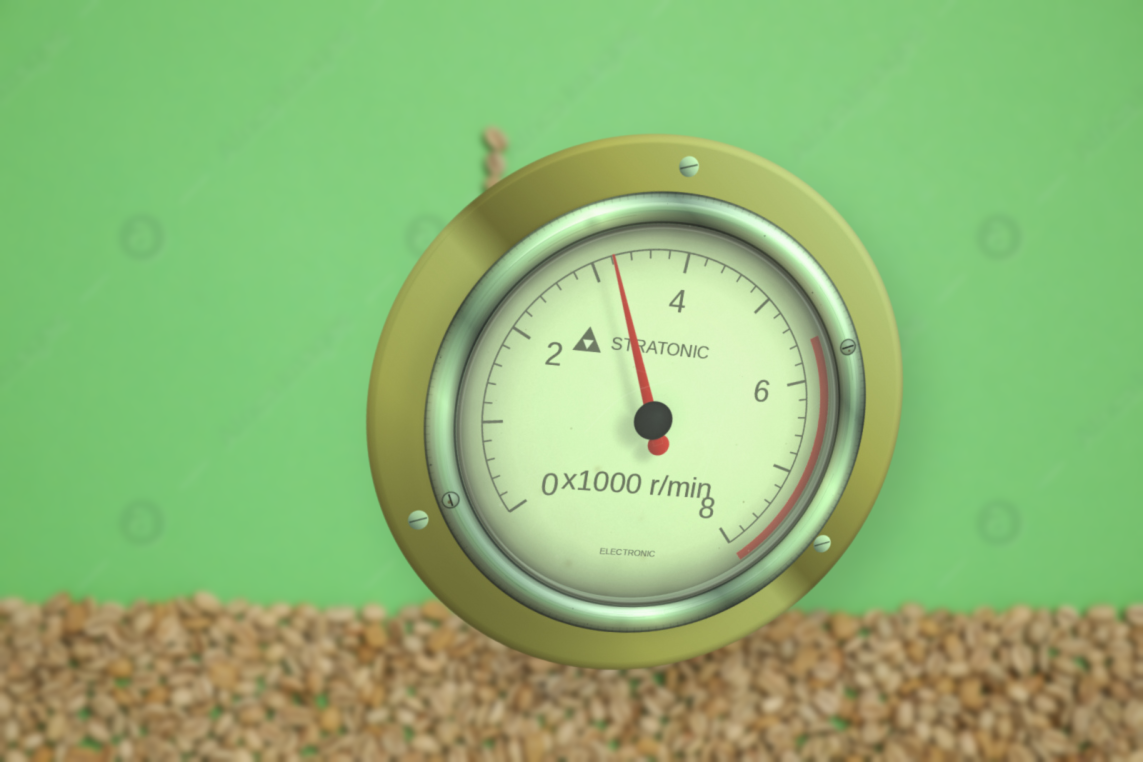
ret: 3200rpm
